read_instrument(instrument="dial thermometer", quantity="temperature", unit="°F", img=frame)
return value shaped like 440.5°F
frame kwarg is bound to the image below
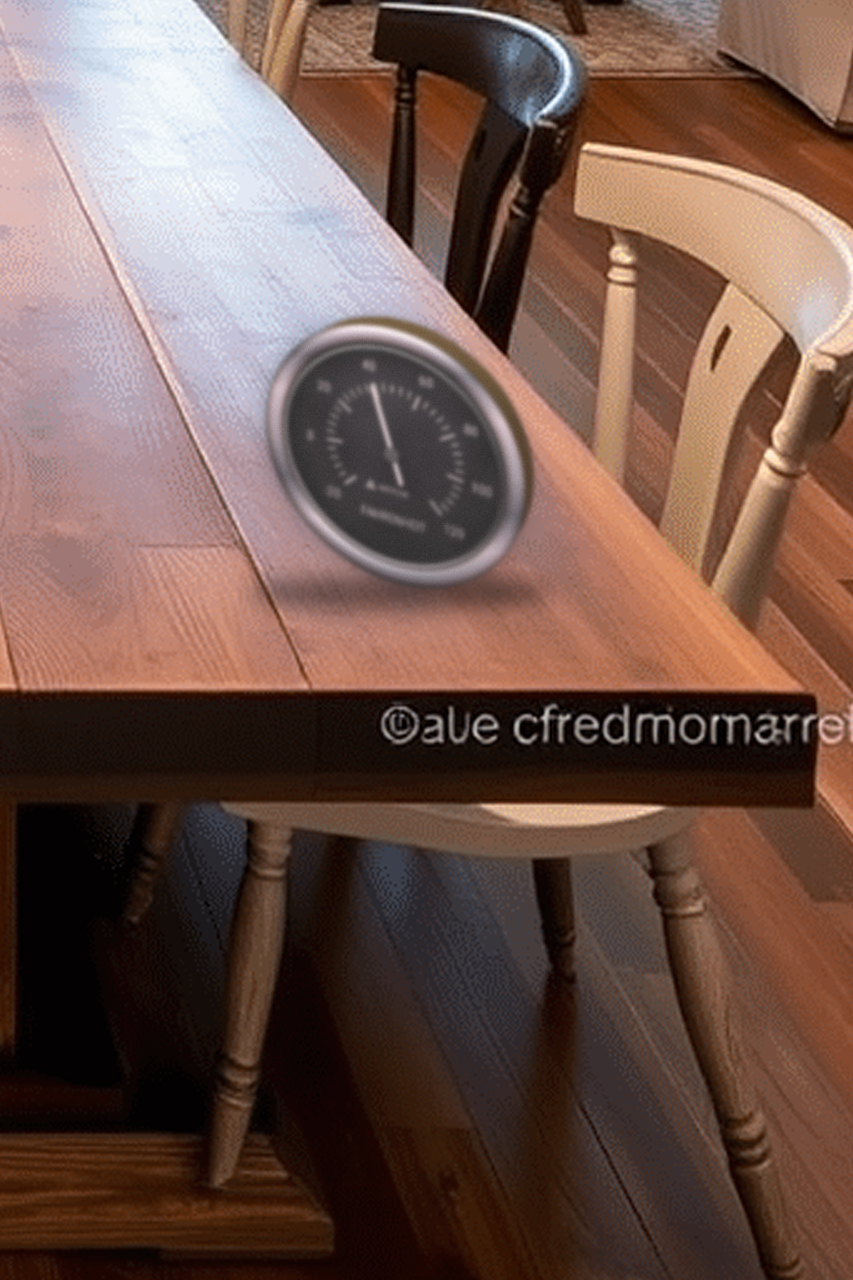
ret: 40°F
